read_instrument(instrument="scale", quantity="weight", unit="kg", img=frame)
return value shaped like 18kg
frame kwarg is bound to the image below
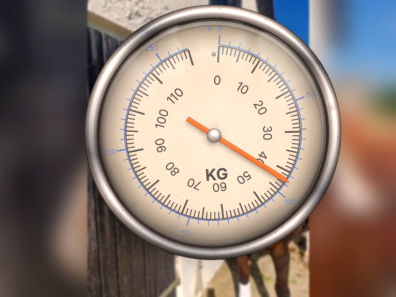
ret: 42kg
